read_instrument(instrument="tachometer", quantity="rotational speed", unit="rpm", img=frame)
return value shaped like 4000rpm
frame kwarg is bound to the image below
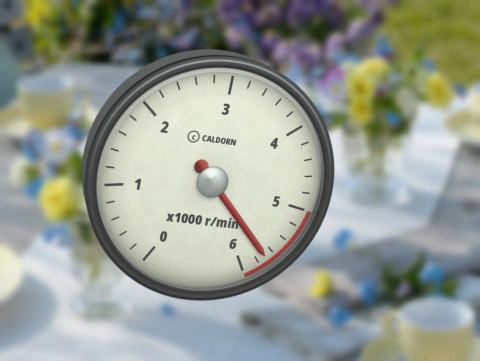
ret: 5700rpm
